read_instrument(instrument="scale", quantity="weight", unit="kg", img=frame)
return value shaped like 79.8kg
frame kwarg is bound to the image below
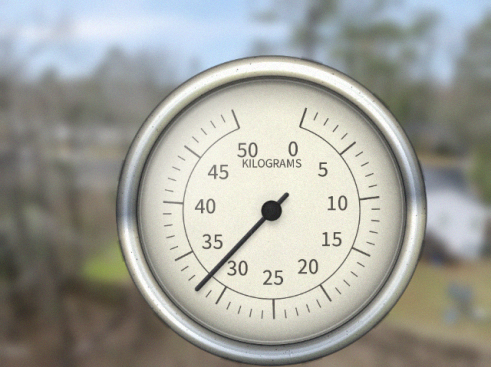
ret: 32kg
